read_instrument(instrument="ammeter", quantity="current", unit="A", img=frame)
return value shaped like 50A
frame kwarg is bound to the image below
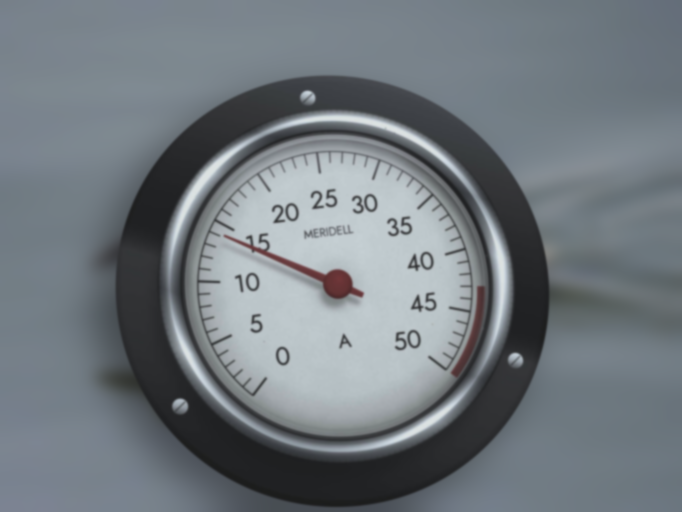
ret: 14A
